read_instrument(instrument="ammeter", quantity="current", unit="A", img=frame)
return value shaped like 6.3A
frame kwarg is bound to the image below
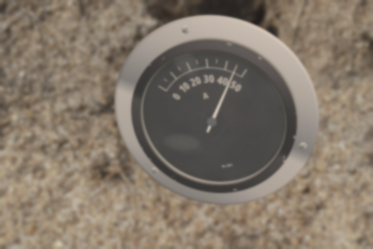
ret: 45A
